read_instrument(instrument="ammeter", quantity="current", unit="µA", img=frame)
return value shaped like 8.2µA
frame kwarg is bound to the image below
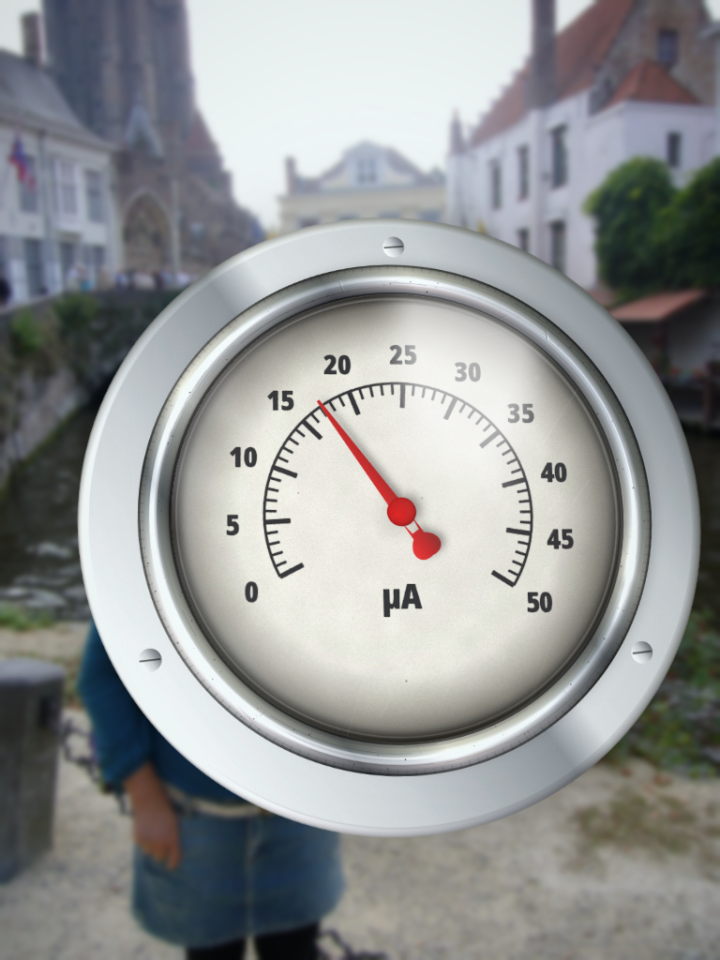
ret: 17µA
